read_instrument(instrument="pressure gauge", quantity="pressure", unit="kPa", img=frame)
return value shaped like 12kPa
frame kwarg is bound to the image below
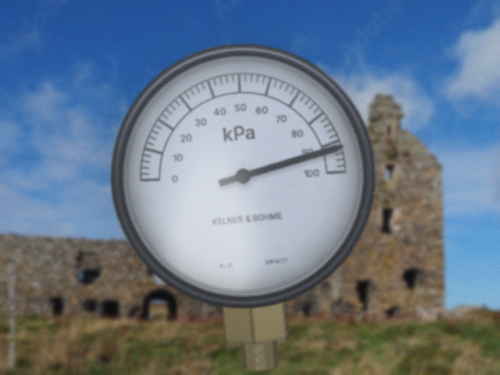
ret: 92kPa
